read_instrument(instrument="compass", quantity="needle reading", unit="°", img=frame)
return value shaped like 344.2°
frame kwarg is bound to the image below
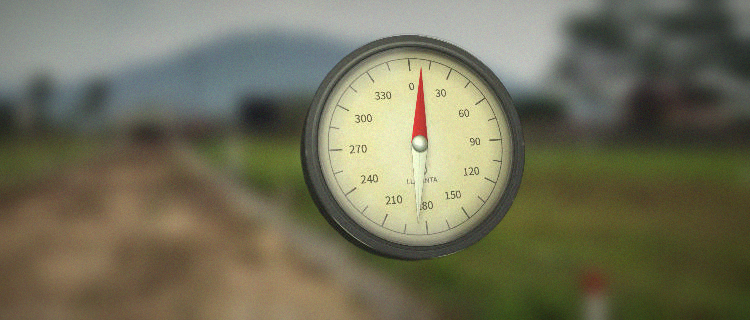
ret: 7.5°
